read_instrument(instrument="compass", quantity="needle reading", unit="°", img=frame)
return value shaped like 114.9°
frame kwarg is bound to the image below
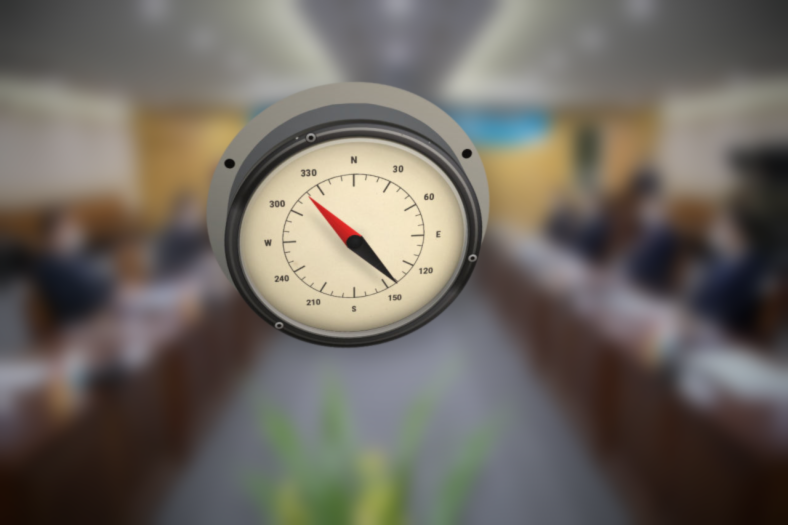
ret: 320°
